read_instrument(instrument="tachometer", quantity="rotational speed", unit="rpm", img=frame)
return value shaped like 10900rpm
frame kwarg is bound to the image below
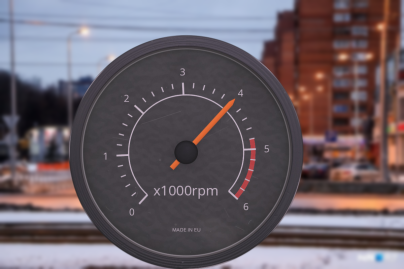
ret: 4000rpm
